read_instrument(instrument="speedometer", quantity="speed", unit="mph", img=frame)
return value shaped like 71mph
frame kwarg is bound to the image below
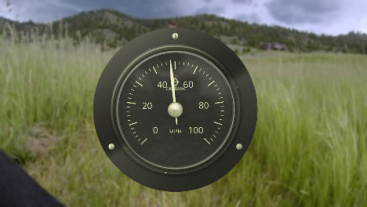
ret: 48mph
